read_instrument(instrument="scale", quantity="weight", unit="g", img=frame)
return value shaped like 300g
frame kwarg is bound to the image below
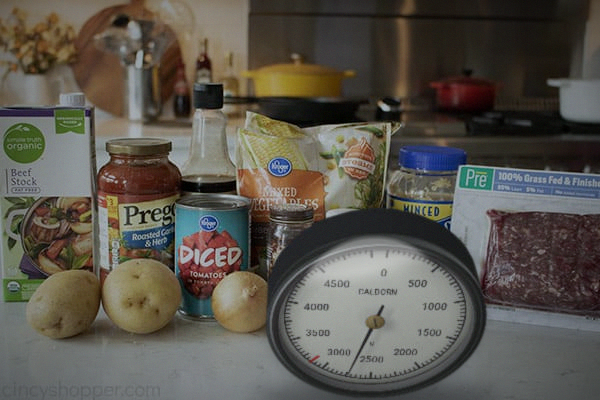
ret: 2750g
